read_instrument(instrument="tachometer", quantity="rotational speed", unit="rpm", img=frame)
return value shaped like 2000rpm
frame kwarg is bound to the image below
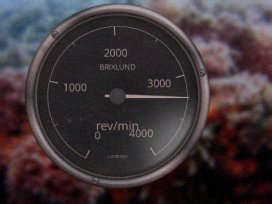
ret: 3250rpm
